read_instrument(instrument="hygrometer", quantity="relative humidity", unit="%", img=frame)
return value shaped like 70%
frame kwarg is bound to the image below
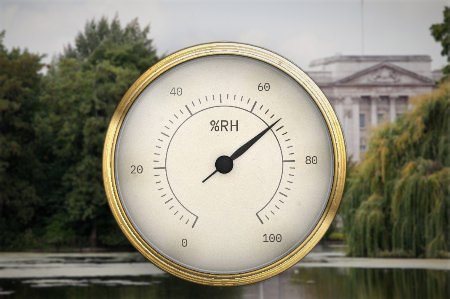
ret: 68%
